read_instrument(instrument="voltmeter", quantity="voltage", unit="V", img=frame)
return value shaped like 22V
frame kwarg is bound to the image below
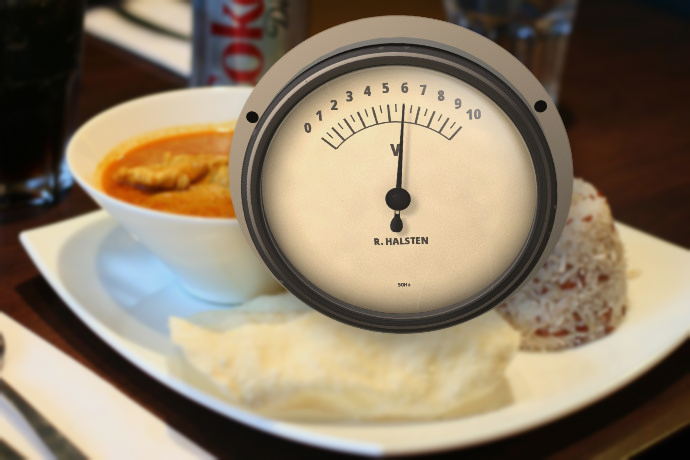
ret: 6V
